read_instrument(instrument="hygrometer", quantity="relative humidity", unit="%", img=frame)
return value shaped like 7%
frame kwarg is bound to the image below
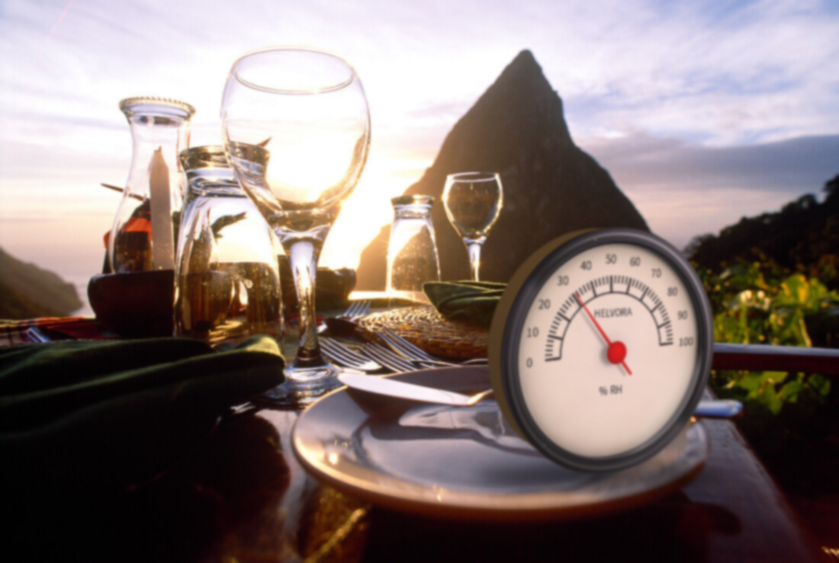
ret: 30%
